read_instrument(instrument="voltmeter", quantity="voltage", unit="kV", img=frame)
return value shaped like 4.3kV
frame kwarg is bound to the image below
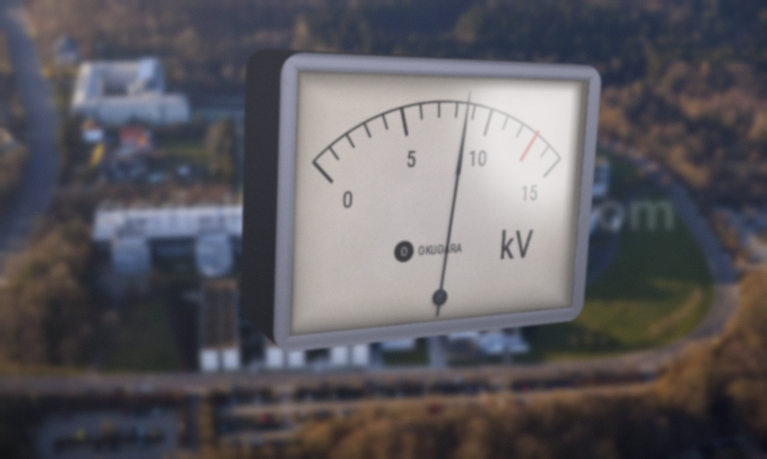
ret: 8.5kV
